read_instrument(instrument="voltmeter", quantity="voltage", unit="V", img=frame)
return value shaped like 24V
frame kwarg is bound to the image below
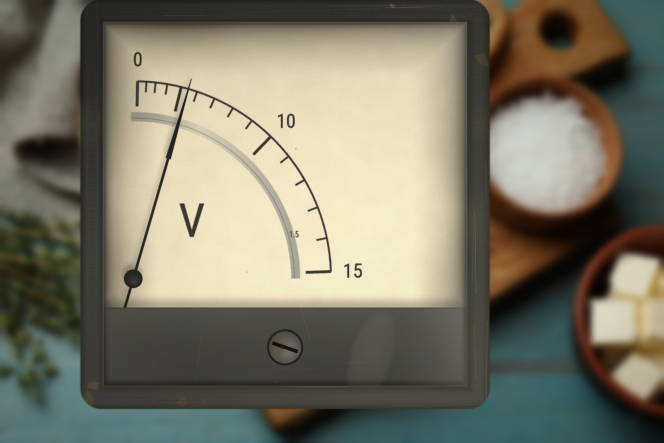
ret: 5.5V
